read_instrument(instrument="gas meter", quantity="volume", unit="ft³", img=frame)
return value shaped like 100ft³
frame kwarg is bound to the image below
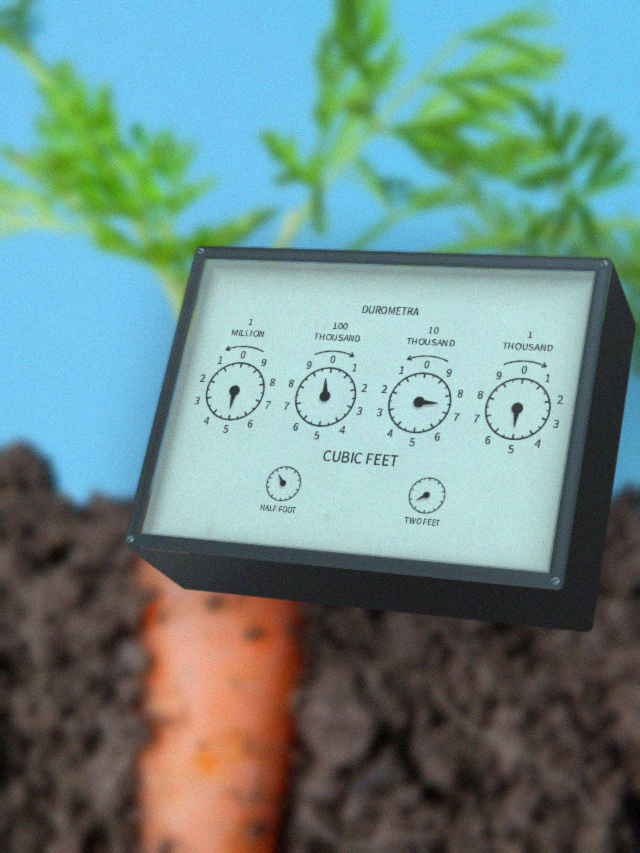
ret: 497500ft³
